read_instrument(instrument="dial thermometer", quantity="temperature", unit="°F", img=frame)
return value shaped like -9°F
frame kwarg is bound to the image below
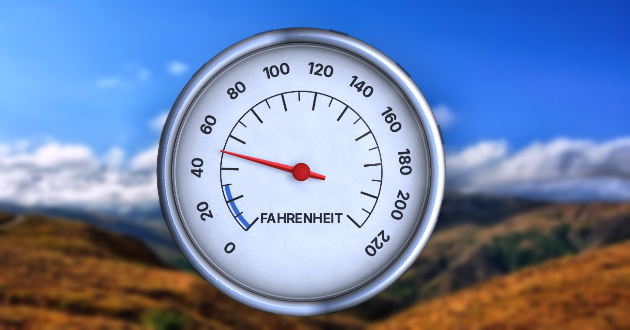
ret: 50°F
